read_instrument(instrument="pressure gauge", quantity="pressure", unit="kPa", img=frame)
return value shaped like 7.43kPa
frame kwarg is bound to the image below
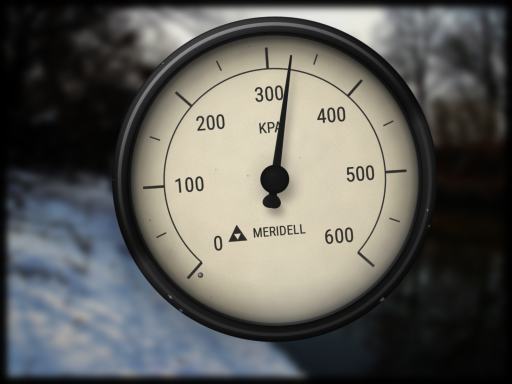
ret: 325kPa
